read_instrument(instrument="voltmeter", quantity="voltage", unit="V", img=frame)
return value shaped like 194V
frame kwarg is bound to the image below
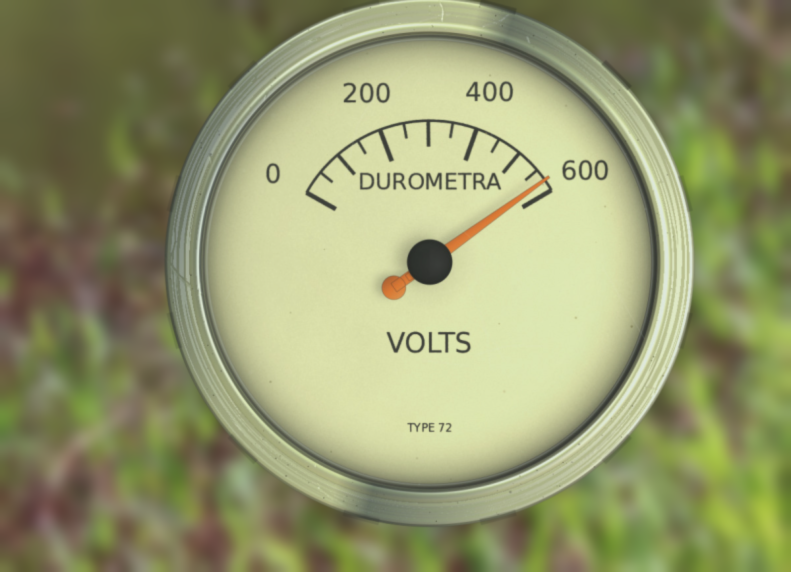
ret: 575V
